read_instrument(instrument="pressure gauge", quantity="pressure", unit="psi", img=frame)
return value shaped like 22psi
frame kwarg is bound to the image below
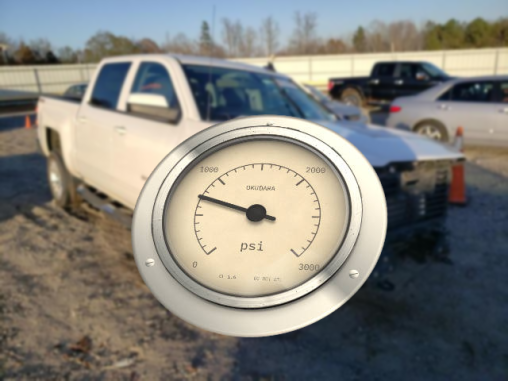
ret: 700psi
